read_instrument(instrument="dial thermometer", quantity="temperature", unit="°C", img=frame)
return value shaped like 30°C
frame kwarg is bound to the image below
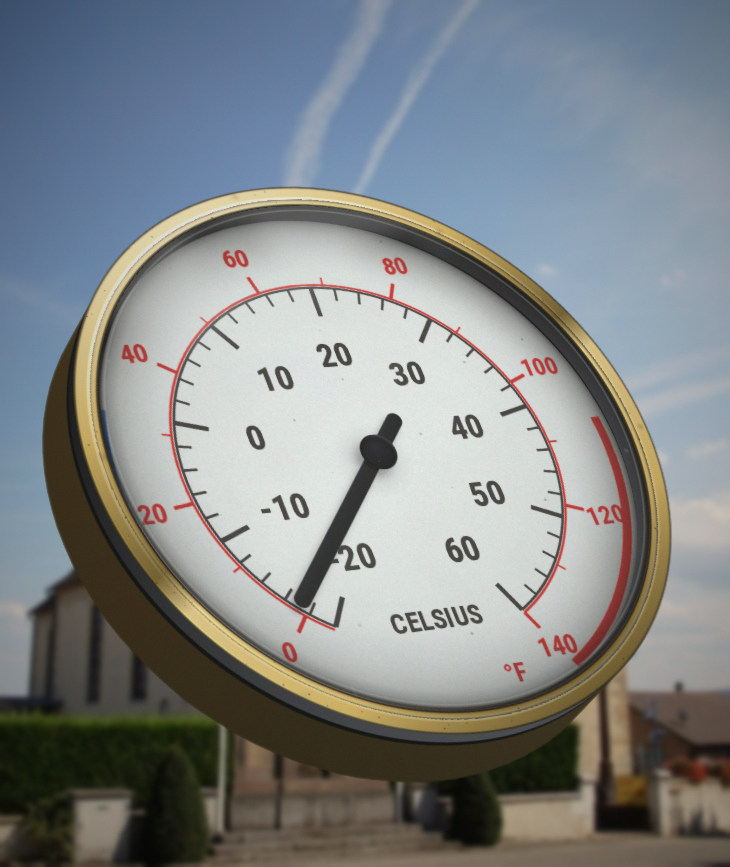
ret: -17°C
